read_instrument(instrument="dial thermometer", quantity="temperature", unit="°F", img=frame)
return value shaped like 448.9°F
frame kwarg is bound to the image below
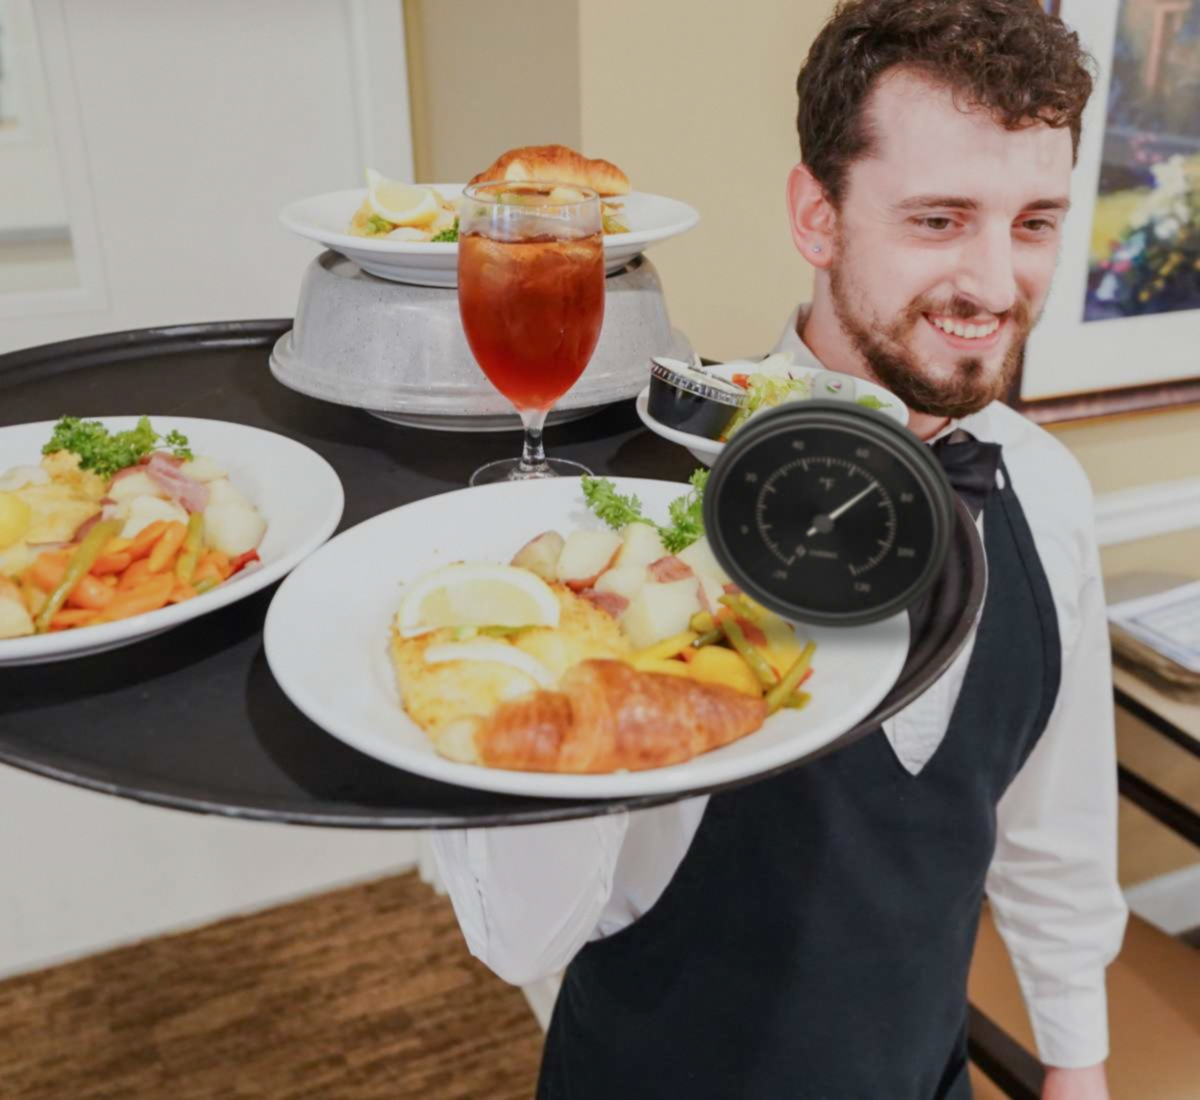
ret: 70°F
